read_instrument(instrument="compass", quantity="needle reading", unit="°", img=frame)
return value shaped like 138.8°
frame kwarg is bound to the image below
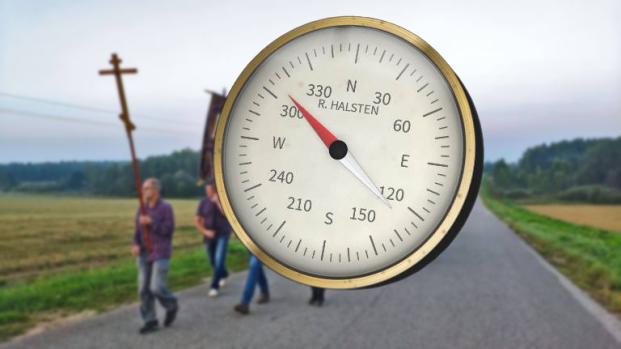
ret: 307.5°
